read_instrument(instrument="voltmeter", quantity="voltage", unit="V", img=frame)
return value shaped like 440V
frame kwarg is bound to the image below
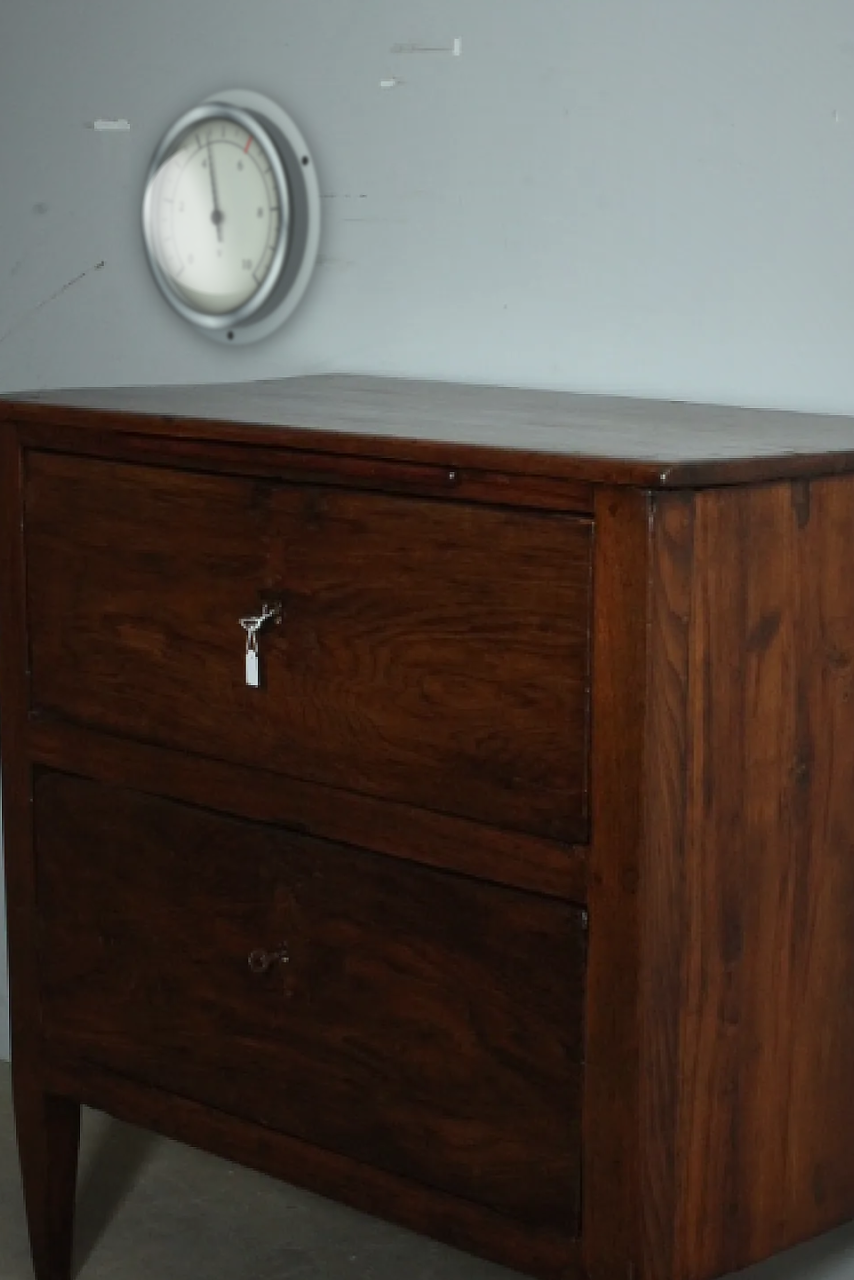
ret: 4.5V
